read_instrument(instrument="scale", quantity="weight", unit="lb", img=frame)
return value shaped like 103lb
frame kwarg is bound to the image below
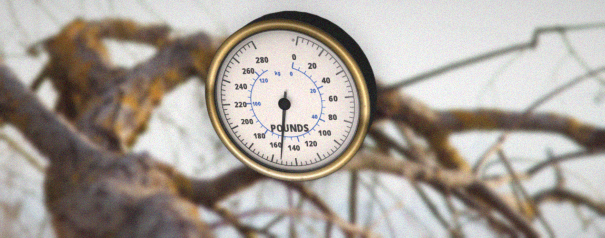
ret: 152lb
